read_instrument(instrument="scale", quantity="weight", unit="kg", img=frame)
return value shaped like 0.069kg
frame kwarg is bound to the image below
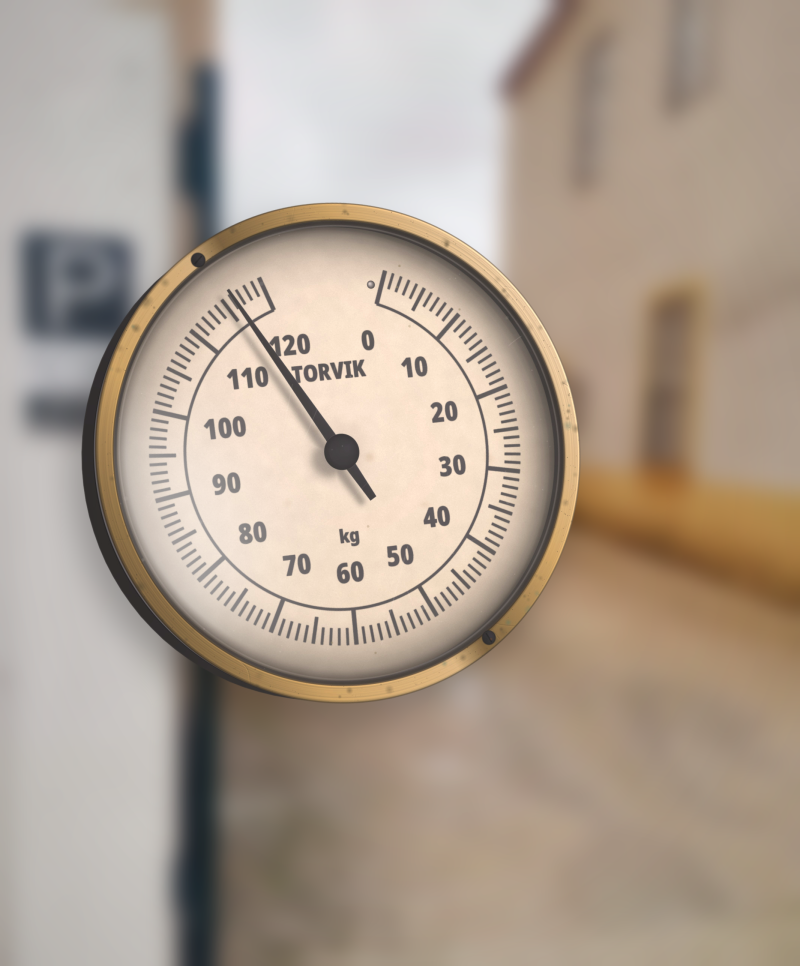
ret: 116kg
